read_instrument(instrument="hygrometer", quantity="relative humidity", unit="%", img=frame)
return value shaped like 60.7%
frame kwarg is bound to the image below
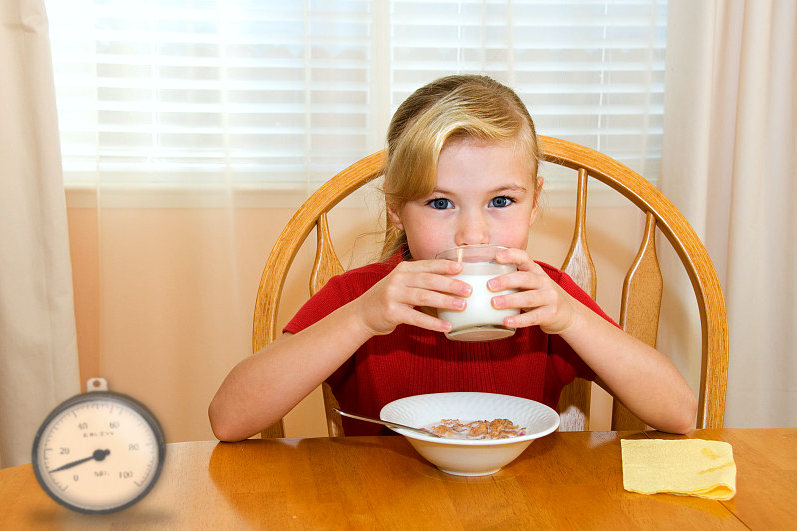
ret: 10%
